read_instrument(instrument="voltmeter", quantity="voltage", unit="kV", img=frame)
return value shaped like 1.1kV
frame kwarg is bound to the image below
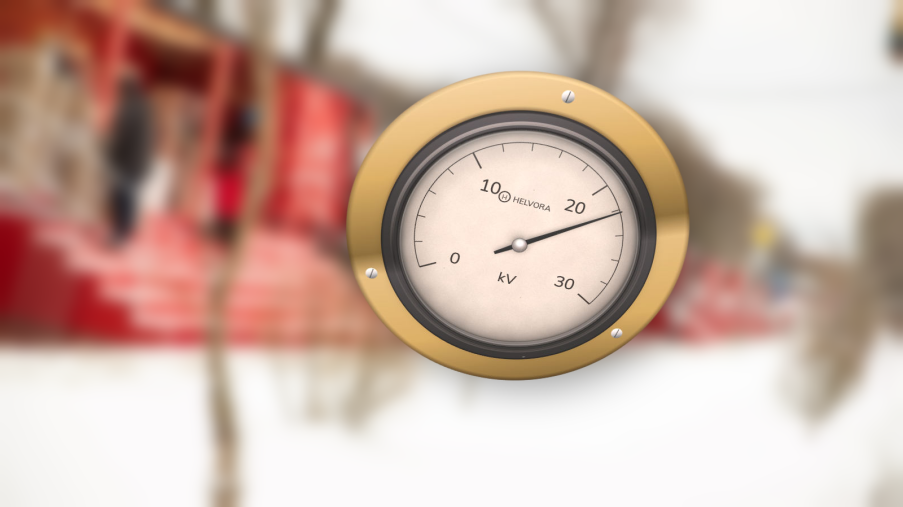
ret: 22kV
